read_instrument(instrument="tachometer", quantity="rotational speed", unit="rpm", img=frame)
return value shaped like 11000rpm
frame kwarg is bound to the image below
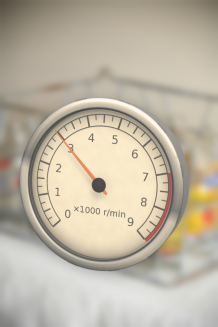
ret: 3000rpm
